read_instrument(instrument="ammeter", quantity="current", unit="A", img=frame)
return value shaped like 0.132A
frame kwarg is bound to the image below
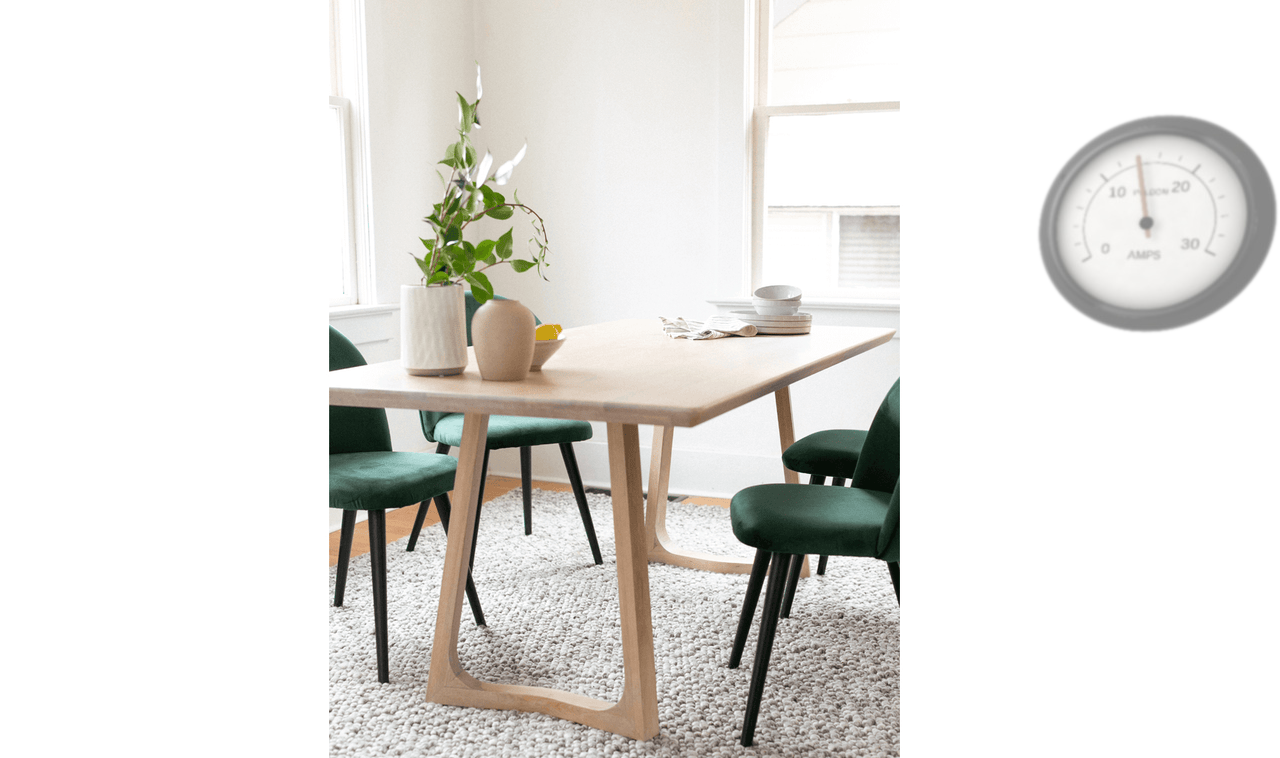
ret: 14A
